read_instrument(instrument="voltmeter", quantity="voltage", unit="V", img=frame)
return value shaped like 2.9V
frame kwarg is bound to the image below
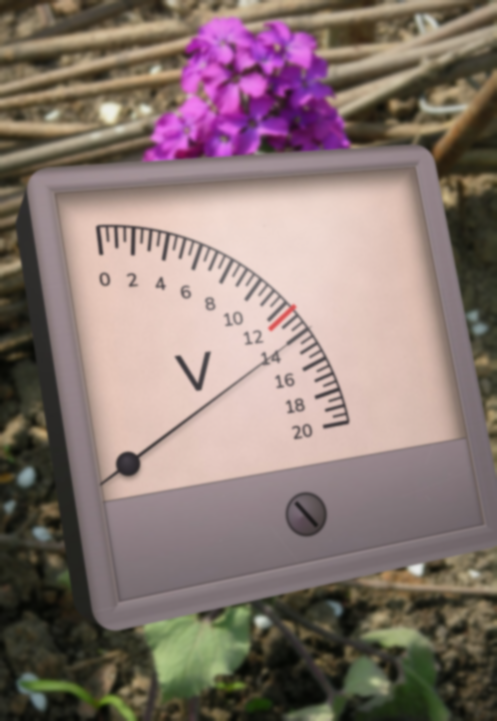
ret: 14V
